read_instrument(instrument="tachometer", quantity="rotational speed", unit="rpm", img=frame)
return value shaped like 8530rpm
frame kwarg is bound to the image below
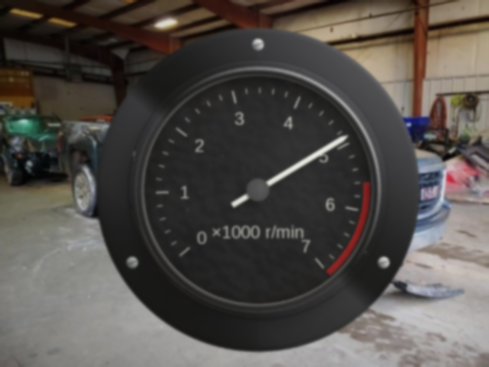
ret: 4900rpm
